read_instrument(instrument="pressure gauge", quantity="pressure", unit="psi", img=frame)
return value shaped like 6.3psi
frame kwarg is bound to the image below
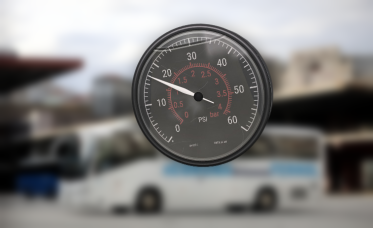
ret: 17psi
